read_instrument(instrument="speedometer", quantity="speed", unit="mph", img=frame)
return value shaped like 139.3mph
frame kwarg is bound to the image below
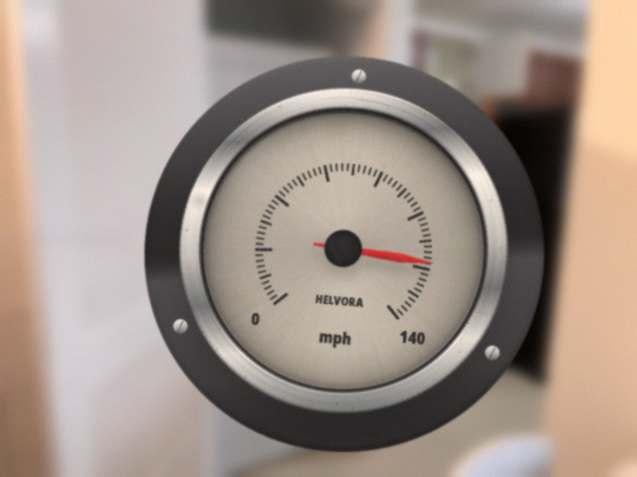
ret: 118mph
